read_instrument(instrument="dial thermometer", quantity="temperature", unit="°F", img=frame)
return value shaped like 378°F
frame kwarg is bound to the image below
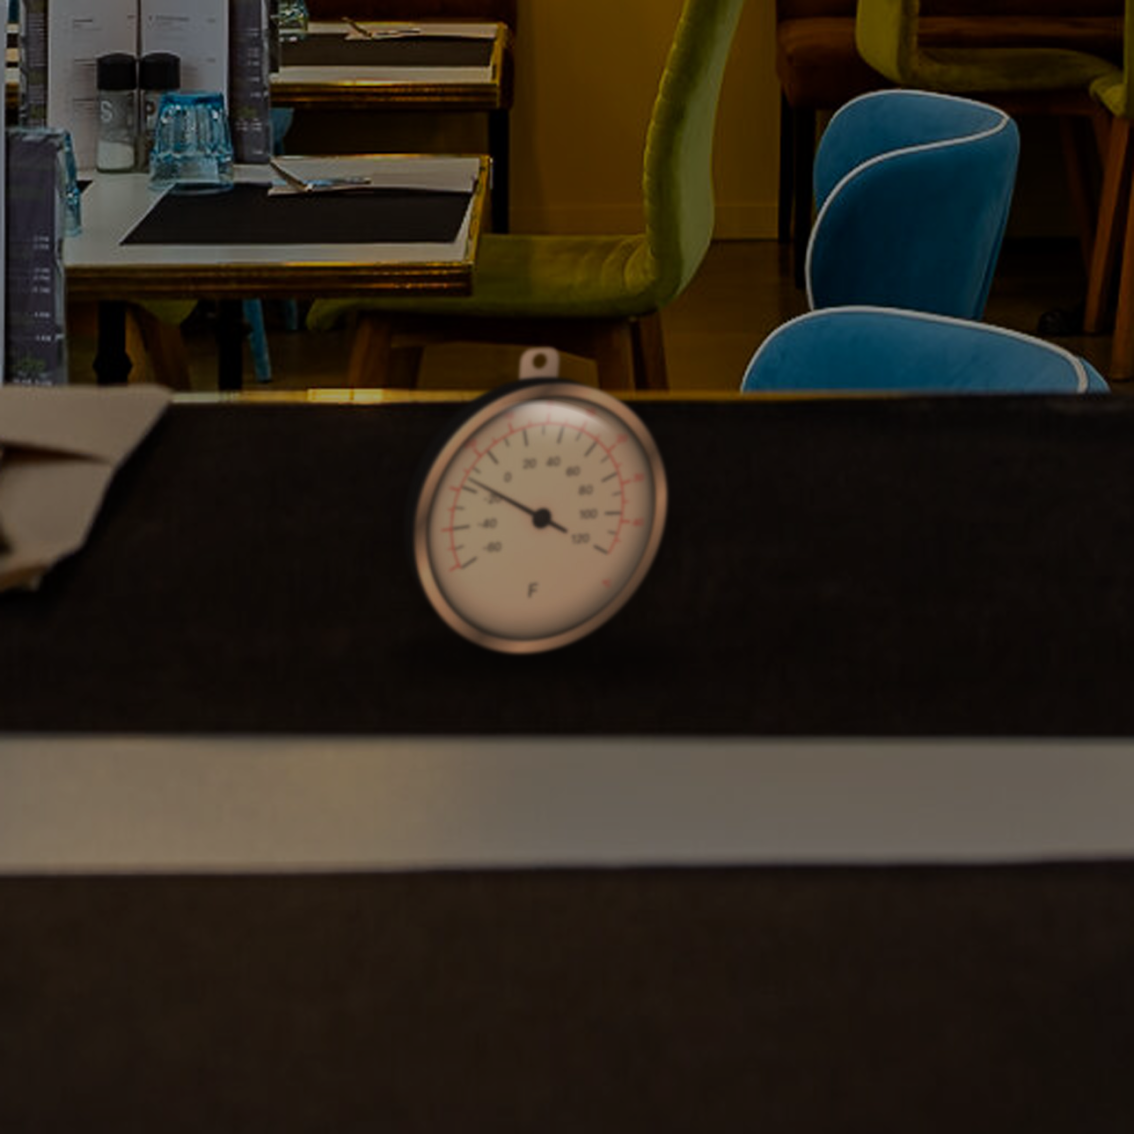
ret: -15°F
